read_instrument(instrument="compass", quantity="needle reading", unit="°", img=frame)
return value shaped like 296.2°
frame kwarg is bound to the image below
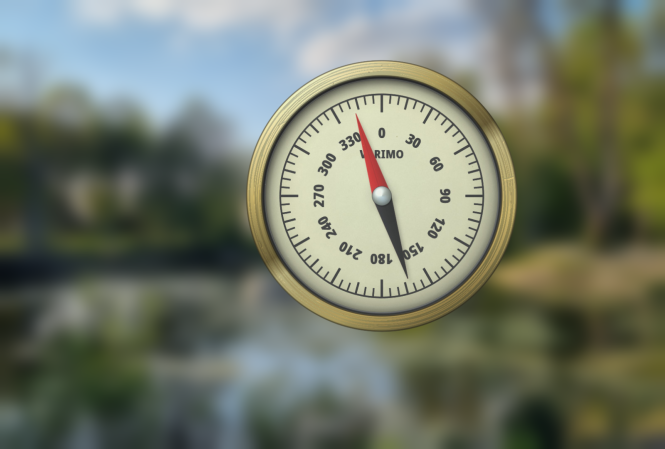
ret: 342.5°
